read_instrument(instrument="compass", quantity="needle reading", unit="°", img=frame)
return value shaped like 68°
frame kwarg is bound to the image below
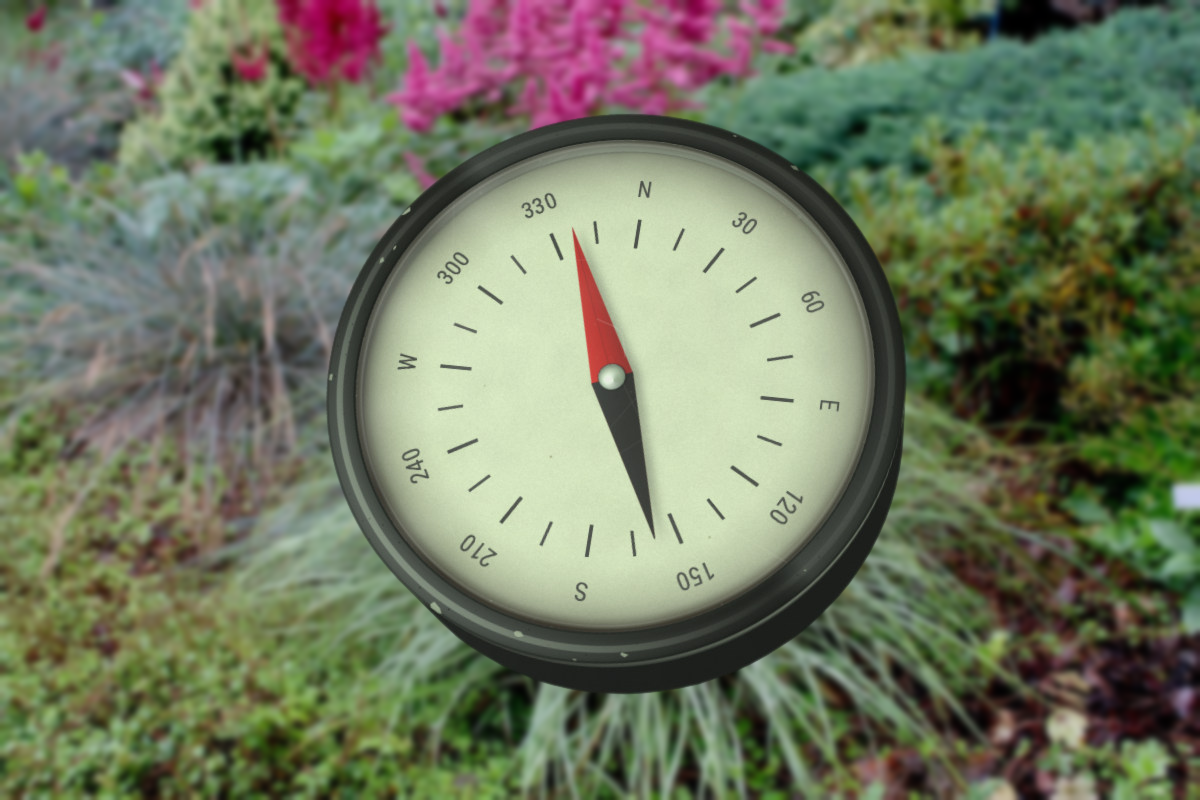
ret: 337.5°
